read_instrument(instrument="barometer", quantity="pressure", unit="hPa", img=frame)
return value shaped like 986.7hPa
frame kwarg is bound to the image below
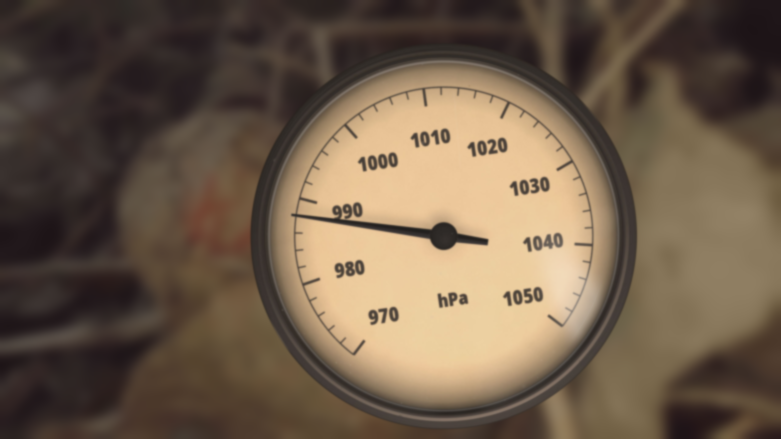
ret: 988hPa
